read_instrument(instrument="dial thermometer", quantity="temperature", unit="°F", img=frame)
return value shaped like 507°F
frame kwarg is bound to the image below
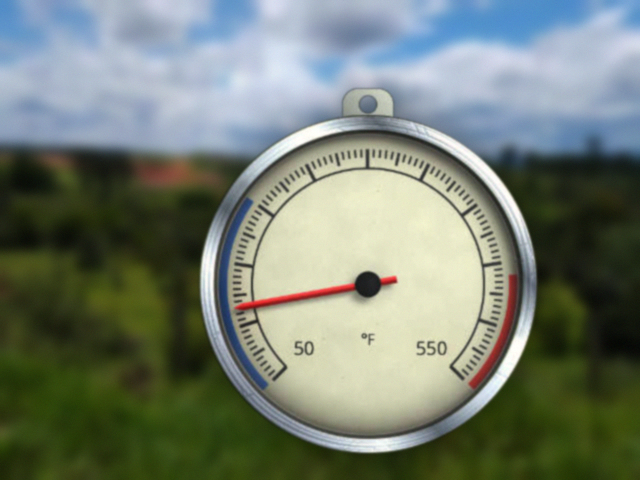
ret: 115°F
